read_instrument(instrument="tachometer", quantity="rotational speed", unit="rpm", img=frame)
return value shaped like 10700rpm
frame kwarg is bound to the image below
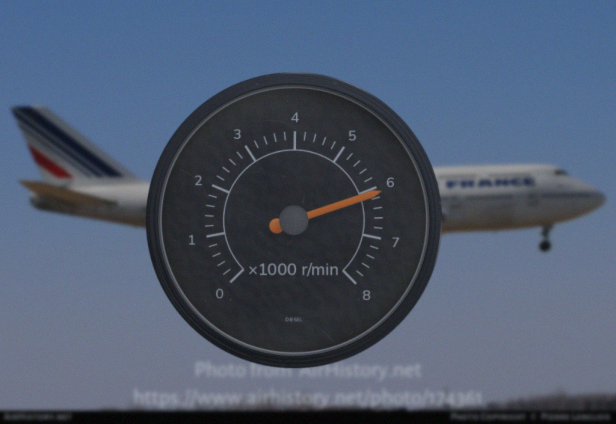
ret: 6100rpm
